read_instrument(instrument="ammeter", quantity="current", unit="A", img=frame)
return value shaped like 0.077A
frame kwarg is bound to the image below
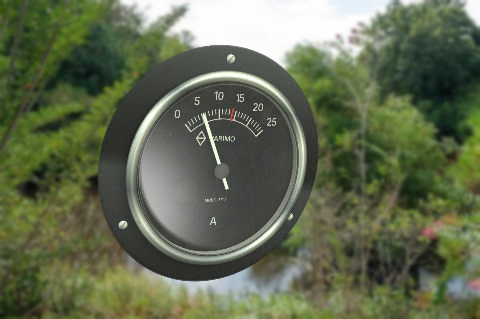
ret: 5A
